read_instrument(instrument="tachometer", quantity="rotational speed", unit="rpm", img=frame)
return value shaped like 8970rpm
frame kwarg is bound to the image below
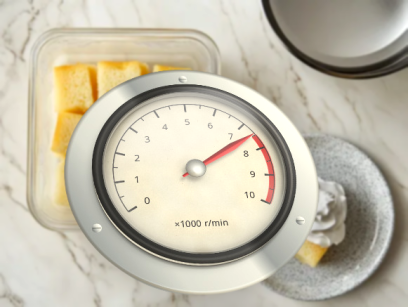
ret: 7500rpm
